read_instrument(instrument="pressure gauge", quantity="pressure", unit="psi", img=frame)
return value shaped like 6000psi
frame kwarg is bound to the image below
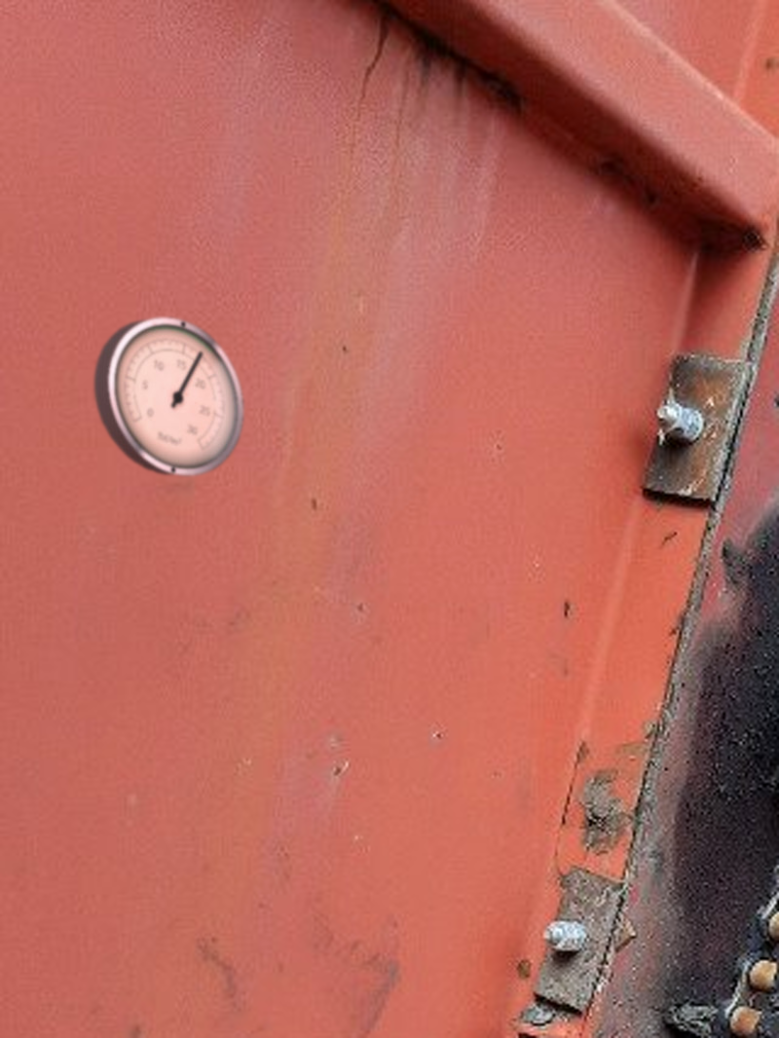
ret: 17psi
